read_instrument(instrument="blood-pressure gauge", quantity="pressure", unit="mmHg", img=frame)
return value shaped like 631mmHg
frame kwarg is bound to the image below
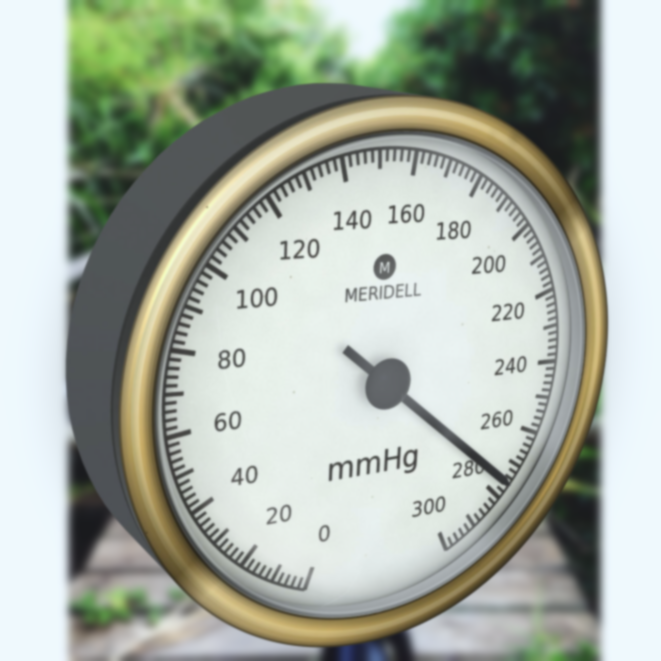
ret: 276mmHg
